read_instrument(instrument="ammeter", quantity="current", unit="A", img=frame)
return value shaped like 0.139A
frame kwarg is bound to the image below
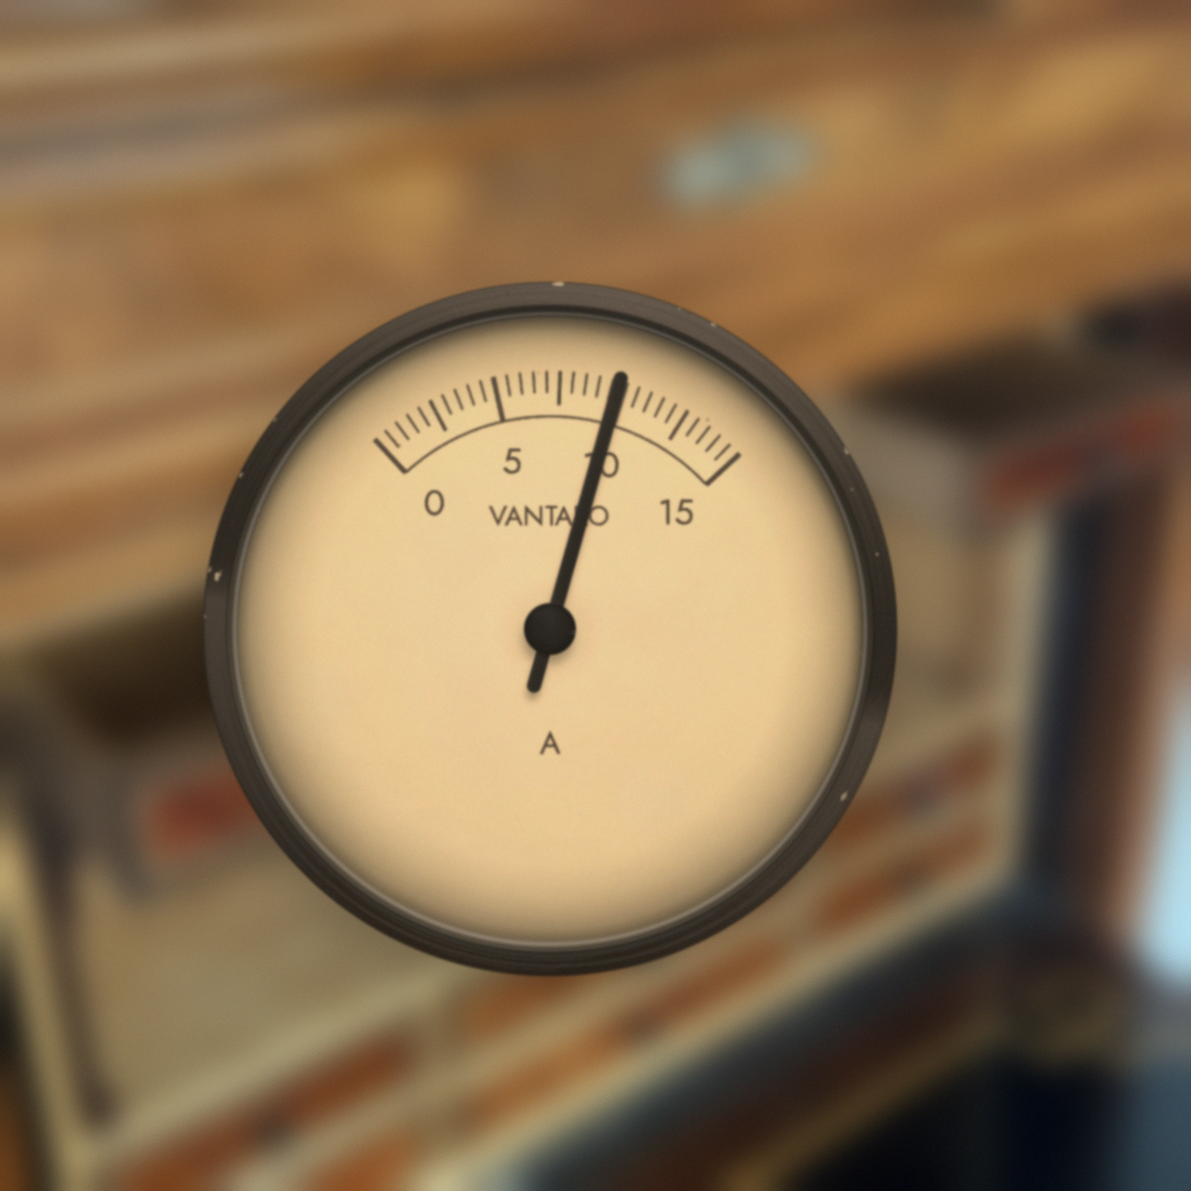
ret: 9.75A
